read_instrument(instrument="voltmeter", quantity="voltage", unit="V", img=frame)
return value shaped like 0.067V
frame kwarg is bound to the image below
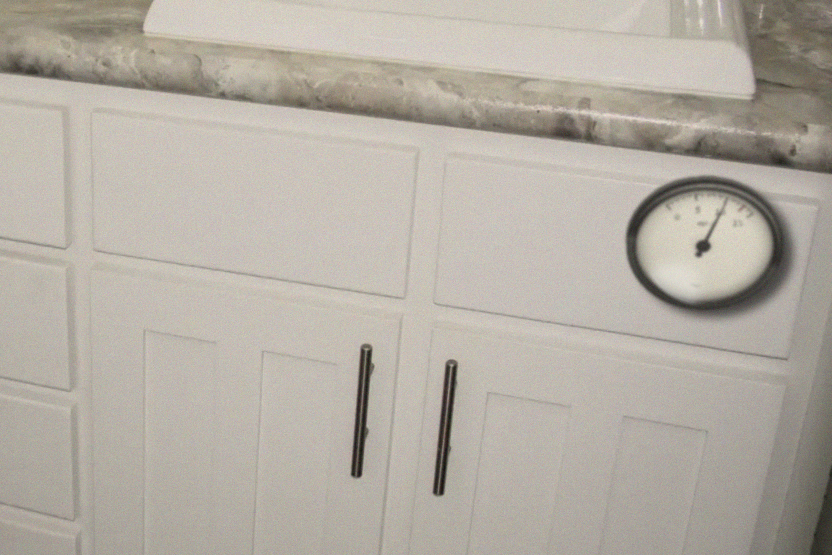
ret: 10V
